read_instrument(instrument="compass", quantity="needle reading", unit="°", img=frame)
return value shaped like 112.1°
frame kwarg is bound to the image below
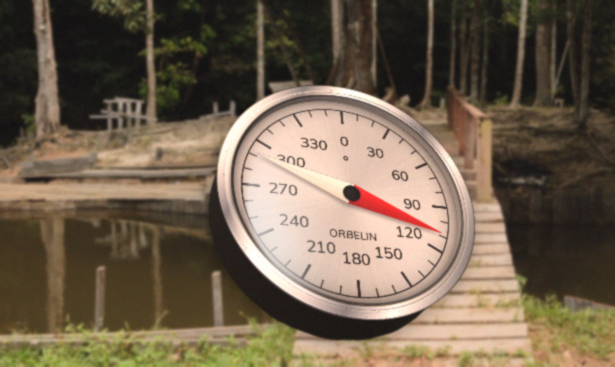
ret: 110°
